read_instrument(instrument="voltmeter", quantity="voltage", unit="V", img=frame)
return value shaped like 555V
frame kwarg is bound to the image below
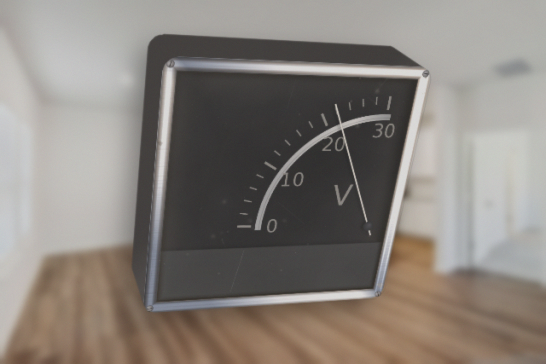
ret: 22V
